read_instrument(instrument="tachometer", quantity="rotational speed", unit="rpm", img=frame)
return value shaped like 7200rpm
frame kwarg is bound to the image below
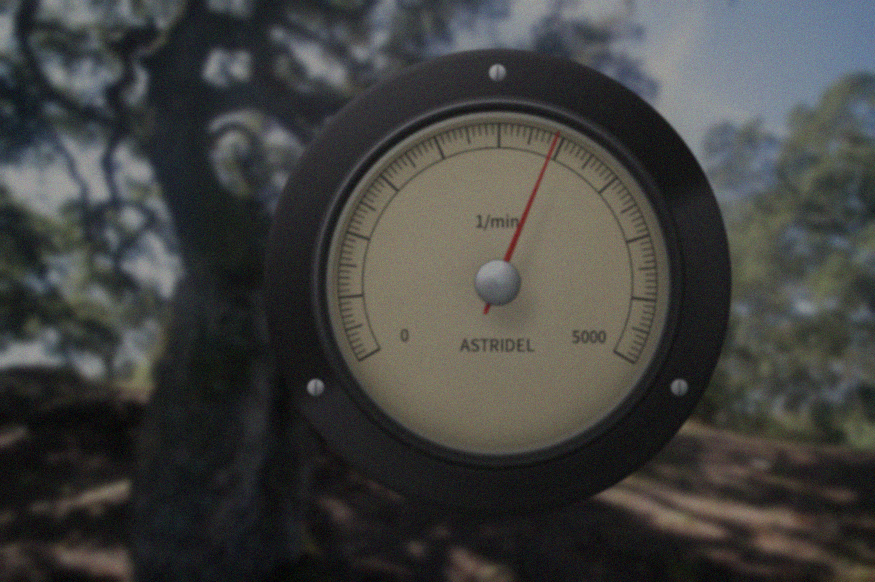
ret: 2950rpm
